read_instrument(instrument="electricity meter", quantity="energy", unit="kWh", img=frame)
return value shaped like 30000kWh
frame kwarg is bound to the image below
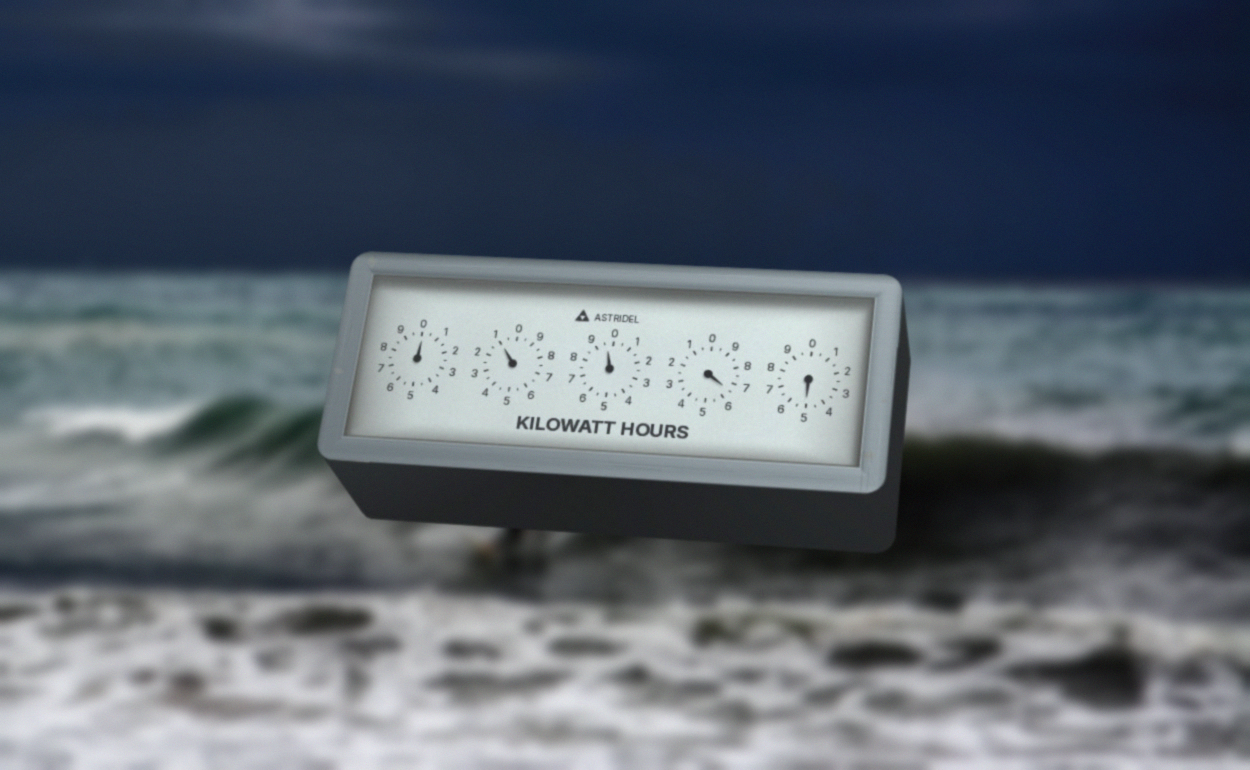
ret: 965kWh
